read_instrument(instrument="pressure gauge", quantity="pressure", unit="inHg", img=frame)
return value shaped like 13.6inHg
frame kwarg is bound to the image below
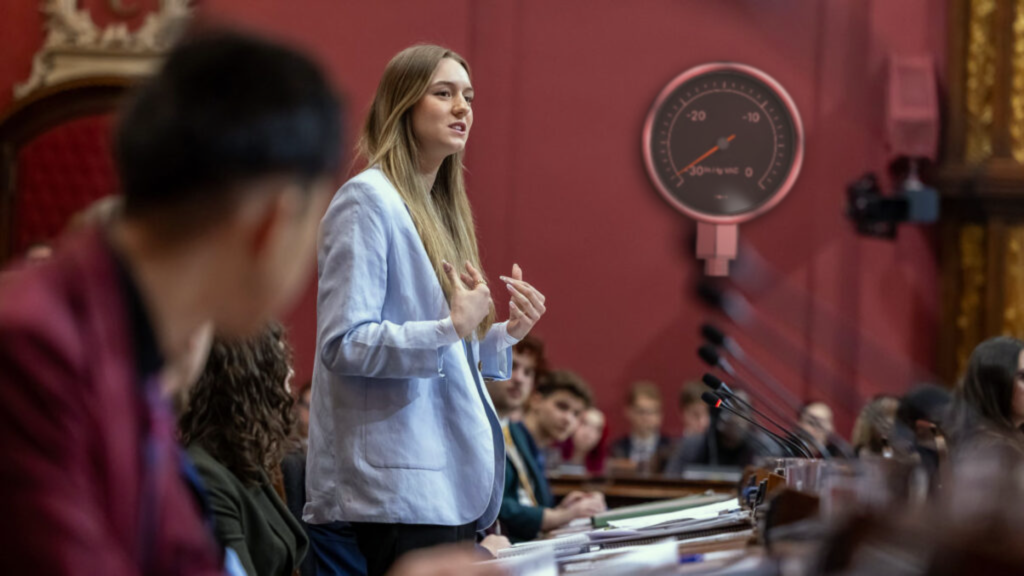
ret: -29inHg
